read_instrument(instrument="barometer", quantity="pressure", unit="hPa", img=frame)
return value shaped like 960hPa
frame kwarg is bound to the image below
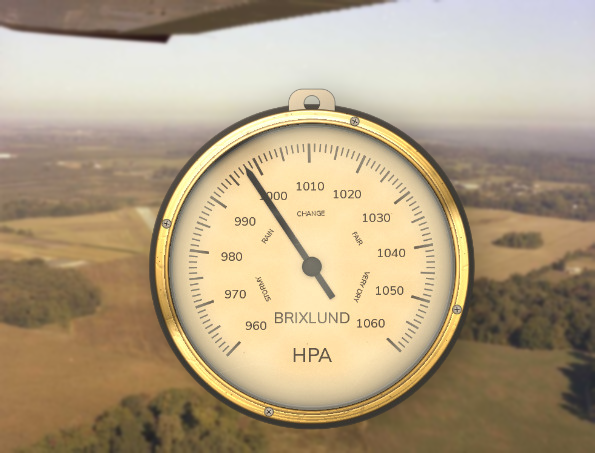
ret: 998hPa
